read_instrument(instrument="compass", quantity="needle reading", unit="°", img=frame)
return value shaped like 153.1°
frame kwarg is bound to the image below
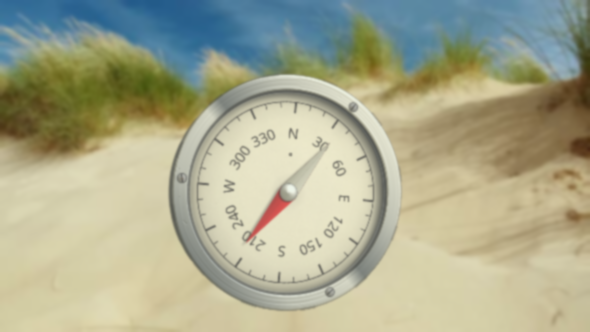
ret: 215°
